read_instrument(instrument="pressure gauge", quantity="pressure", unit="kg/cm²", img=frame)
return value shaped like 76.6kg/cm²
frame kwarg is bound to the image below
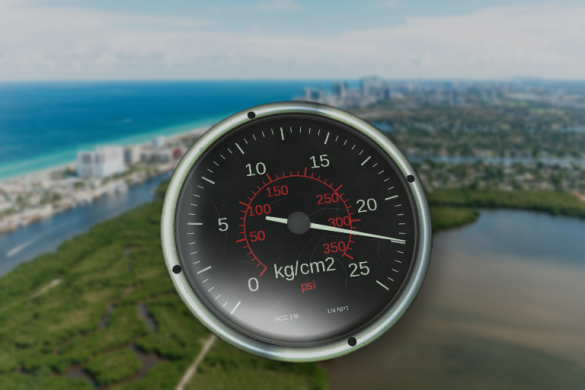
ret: 22.5kg/cm²
